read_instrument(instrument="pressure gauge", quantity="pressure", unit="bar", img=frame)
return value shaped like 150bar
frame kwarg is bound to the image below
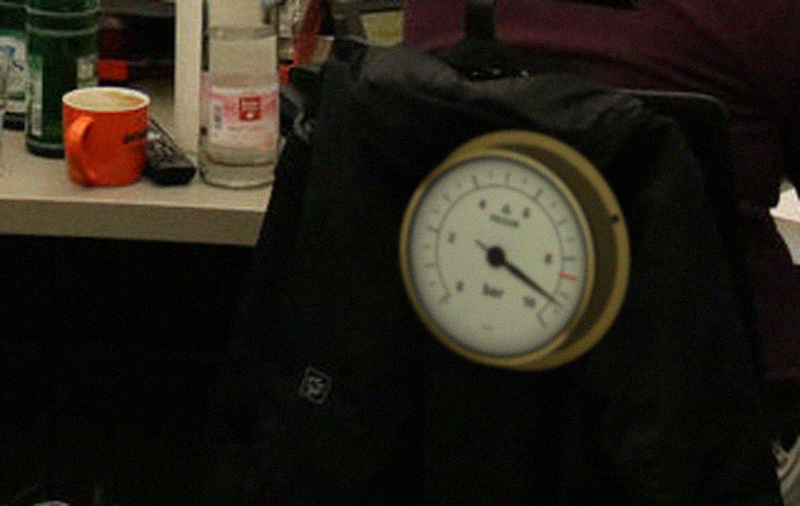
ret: 9.25bar
